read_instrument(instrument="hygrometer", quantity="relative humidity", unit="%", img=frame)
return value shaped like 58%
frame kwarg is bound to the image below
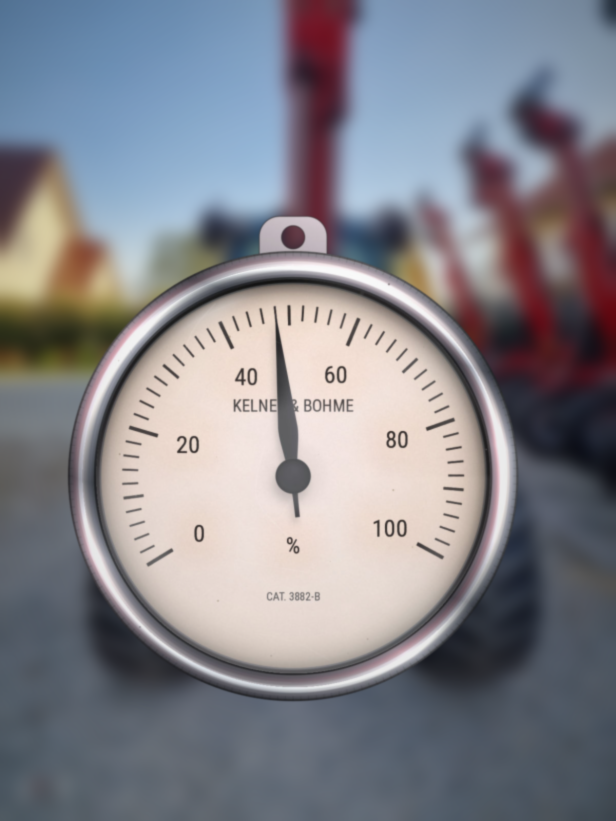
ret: 48%
